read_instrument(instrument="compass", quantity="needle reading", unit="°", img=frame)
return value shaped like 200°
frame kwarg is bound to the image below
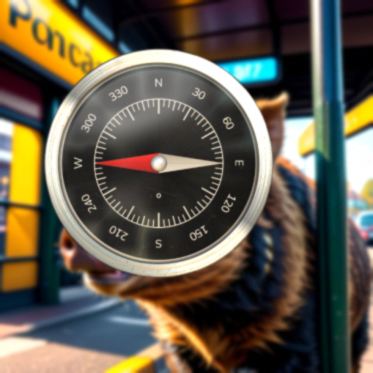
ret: 270°
